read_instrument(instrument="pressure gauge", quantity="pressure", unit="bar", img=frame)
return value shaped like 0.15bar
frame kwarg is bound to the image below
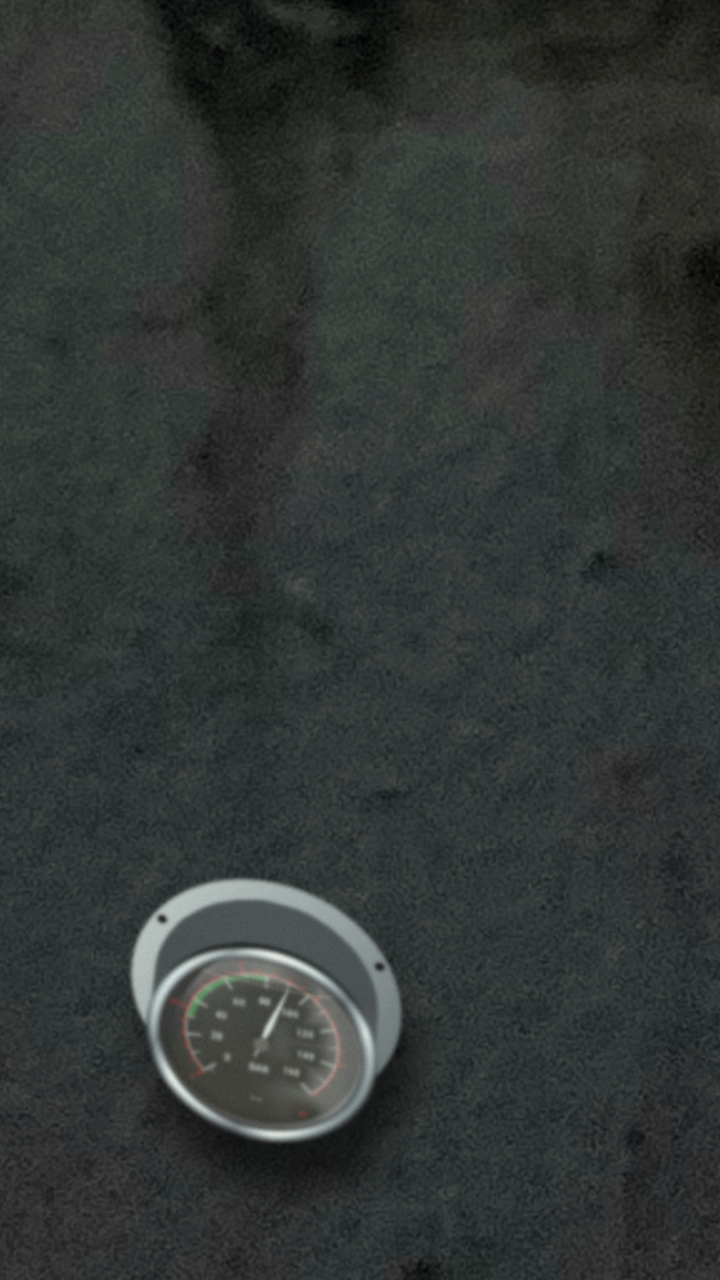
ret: 90bar
